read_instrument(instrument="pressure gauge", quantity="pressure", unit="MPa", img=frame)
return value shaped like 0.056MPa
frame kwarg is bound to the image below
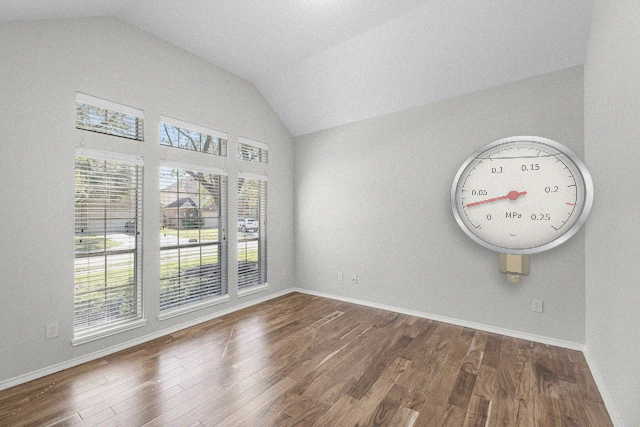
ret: 0.03MPa
